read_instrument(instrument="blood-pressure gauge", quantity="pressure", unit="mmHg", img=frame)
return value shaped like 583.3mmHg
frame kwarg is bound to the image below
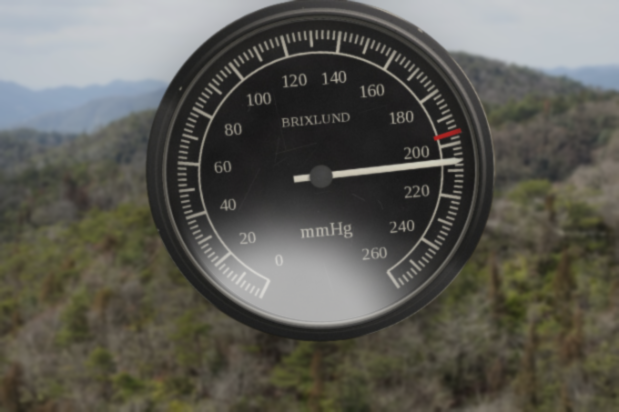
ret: 206mmHg
